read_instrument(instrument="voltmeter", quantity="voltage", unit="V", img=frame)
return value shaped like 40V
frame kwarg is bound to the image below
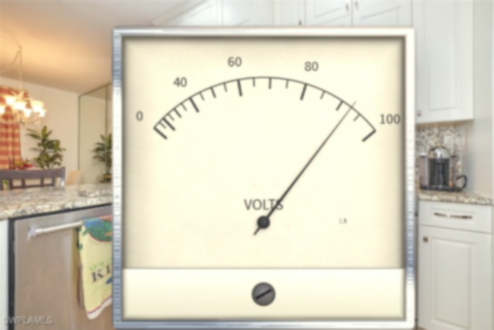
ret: 92.5V
